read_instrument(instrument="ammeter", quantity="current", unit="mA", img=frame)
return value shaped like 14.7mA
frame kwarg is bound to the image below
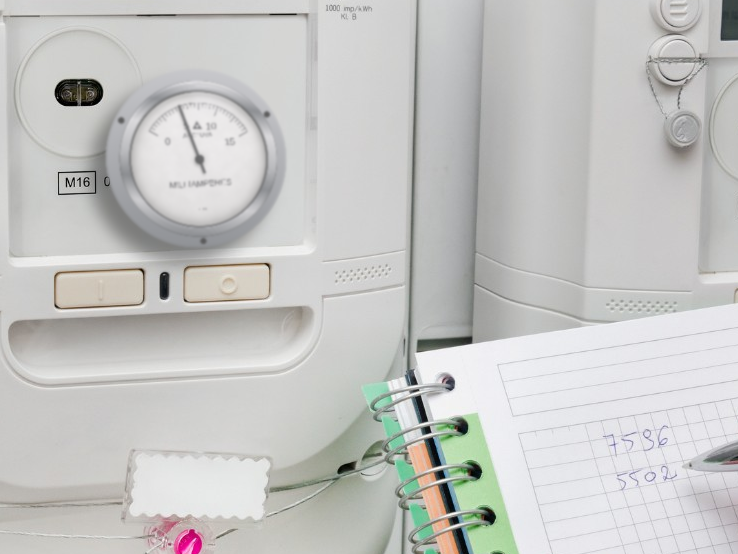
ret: 5mA
